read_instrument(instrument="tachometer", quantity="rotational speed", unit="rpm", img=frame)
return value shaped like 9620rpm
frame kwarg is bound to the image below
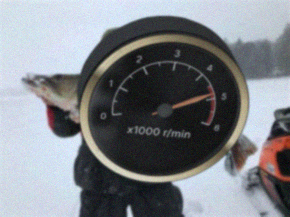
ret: 4750rpm
